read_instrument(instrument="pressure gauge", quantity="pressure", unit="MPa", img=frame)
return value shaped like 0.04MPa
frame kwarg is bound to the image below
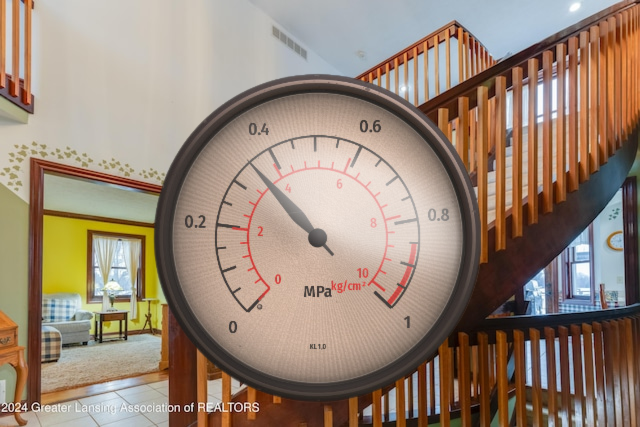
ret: 0.35MPa
